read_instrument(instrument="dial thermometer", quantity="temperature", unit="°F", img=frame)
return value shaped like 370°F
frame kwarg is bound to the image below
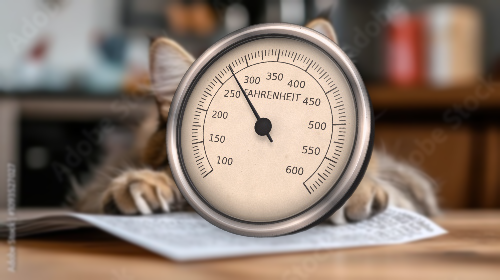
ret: 275°F
